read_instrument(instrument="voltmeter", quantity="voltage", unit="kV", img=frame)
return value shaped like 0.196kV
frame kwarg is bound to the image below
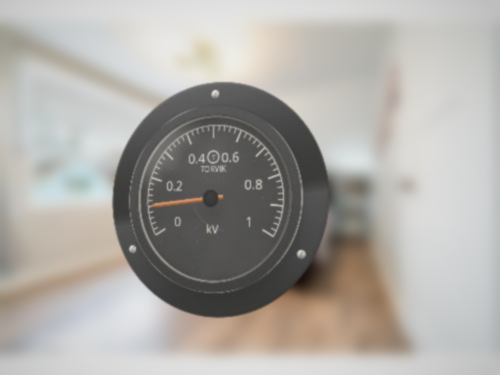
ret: 0.1kV
